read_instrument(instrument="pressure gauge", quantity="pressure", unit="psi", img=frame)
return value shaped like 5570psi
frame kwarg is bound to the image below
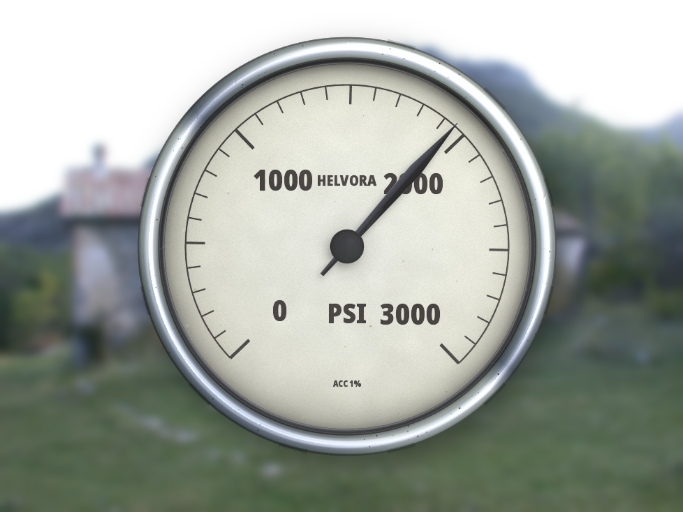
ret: 1950psi
